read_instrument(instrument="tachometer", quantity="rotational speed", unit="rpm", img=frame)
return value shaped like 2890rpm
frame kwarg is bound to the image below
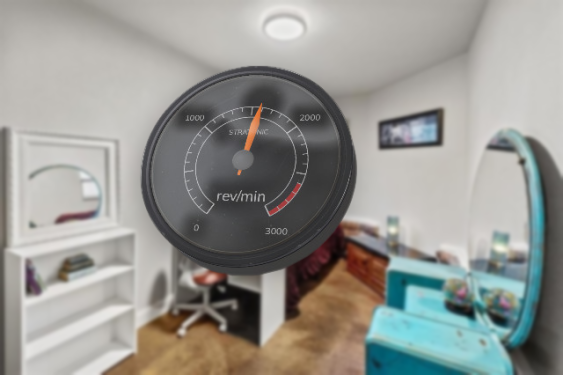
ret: 1600rpm
